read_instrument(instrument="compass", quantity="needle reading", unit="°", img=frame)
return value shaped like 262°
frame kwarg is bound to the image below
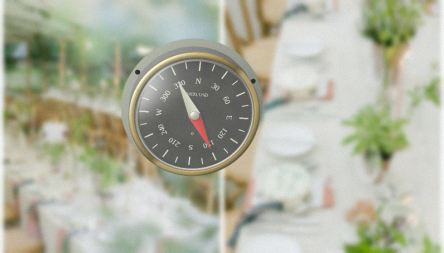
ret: 150°
